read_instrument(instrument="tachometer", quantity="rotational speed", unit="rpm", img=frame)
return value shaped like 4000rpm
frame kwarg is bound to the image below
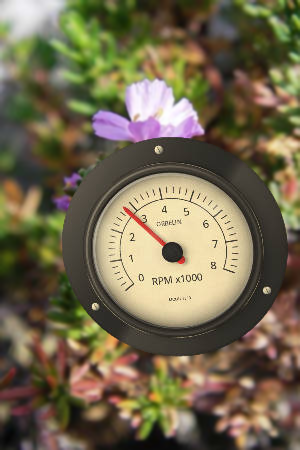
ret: 2800rpm
